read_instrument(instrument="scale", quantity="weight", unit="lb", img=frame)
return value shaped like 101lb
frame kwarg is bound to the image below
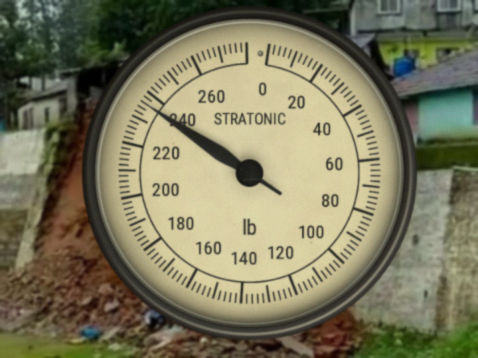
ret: 236lb
